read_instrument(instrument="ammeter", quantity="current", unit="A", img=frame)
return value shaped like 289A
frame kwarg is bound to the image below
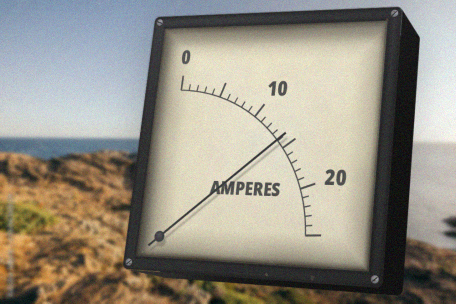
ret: 14A
